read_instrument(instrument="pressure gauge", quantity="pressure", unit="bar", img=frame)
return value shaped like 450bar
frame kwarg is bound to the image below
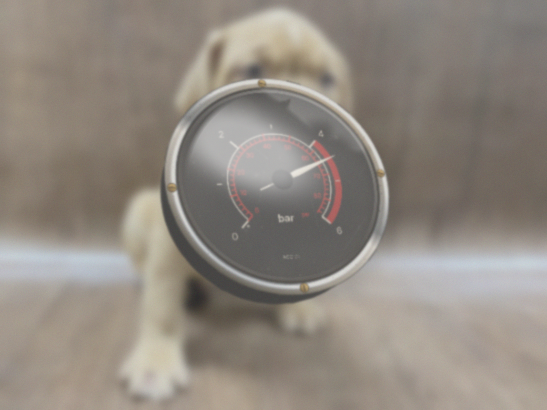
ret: 4.5bar
